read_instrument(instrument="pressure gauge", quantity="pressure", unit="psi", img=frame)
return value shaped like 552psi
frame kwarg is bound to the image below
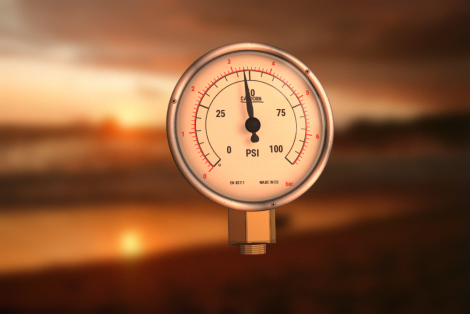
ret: 47.5psi
